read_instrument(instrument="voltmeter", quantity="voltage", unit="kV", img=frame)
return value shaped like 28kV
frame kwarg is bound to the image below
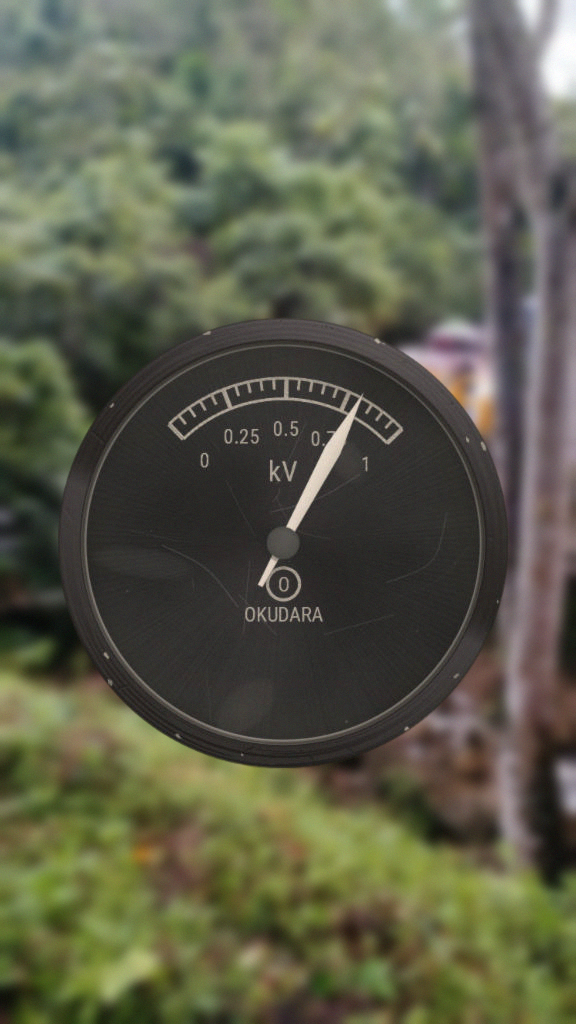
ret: 0.8kV
